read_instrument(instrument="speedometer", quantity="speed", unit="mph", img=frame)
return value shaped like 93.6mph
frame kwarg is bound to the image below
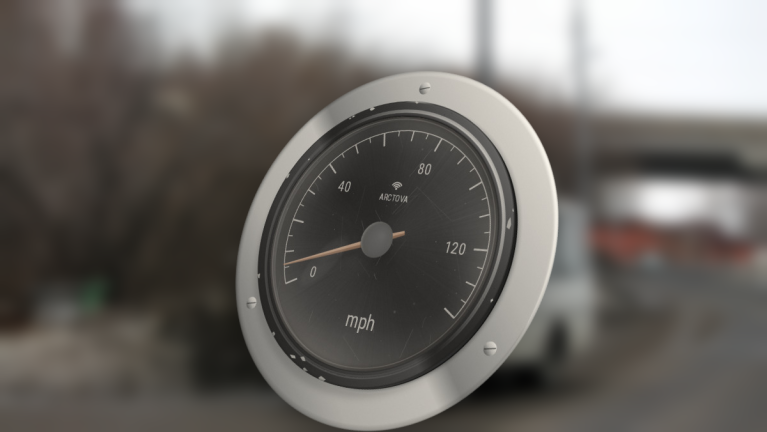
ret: 5mph
